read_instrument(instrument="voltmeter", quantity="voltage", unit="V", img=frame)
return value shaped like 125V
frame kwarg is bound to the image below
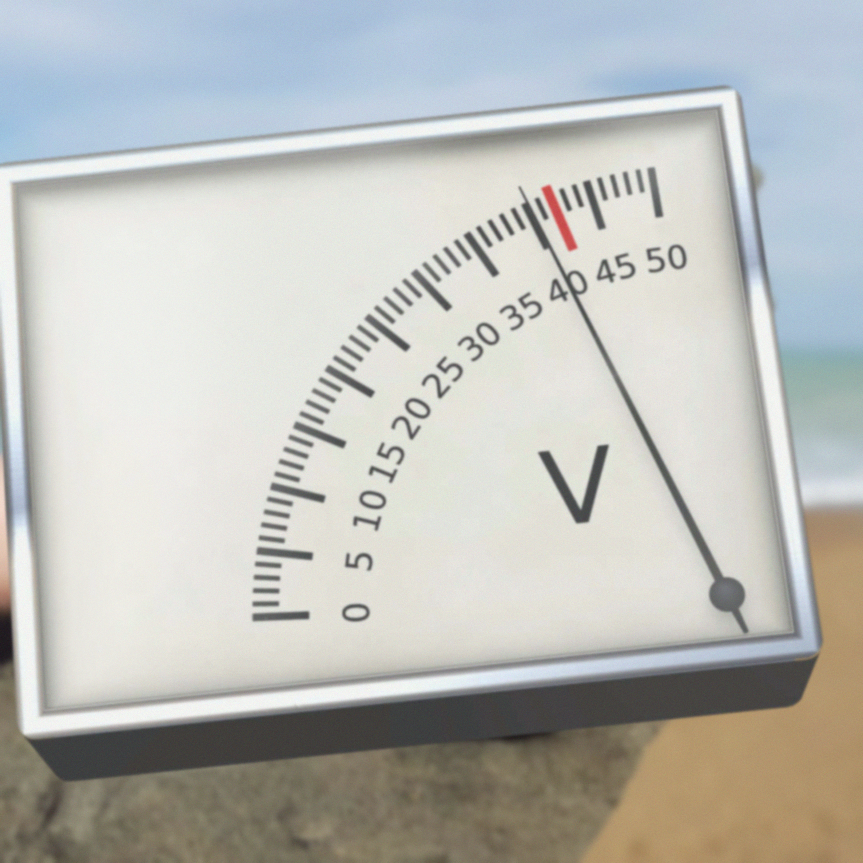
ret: 40V
